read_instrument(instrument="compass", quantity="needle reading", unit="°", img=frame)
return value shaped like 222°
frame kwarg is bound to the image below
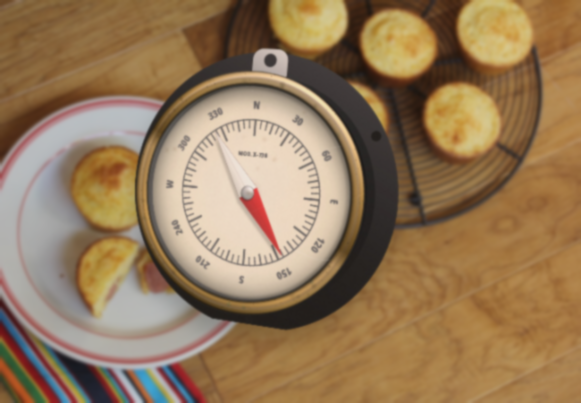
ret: 145°
